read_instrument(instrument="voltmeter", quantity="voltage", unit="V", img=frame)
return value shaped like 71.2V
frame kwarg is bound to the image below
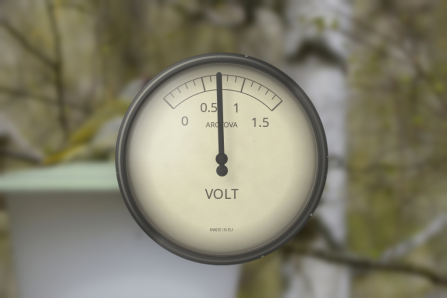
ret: 0.7V
